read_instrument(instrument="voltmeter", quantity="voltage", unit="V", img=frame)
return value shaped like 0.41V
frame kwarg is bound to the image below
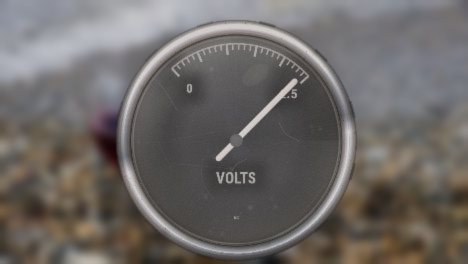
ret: 2.4V
